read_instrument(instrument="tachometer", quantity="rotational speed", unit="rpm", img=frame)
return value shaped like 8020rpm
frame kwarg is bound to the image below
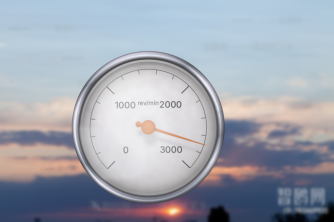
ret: 2700rpm
